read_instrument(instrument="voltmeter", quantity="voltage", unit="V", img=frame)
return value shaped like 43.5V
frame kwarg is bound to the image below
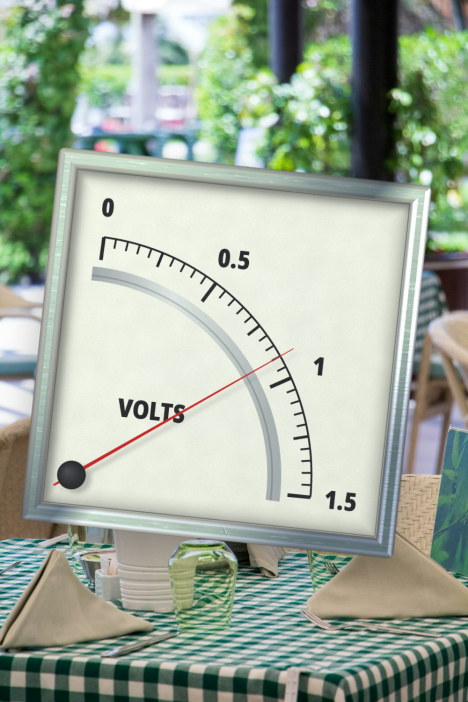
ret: 0.9V
